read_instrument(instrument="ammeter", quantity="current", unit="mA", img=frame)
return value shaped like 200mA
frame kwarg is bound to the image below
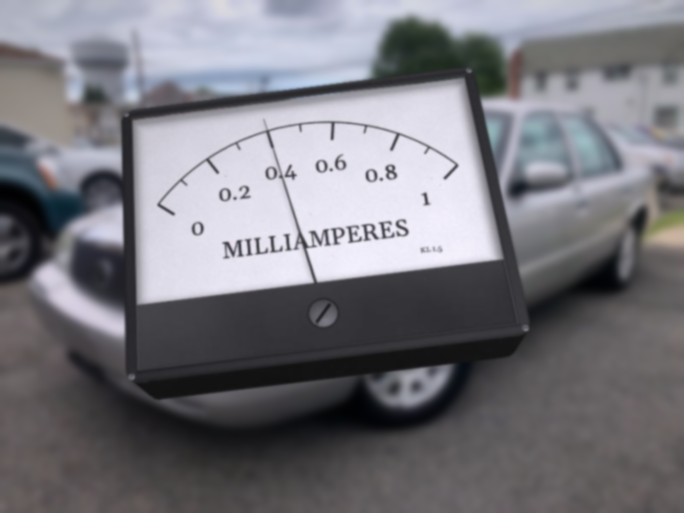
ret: 0.4mA
